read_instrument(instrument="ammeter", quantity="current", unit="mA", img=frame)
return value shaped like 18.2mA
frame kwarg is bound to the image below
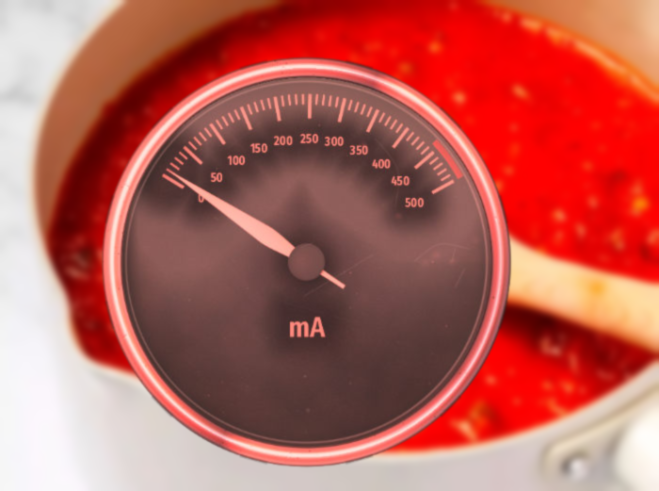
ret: 10mA
